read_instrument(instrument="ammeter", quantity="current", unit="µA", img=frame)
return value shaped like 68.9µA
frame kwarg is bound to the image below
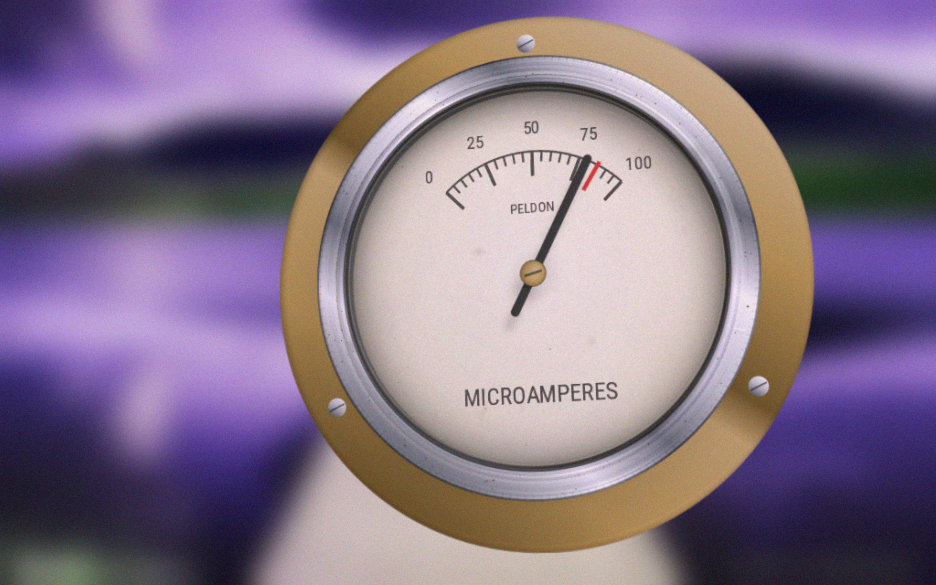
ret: 80µA
